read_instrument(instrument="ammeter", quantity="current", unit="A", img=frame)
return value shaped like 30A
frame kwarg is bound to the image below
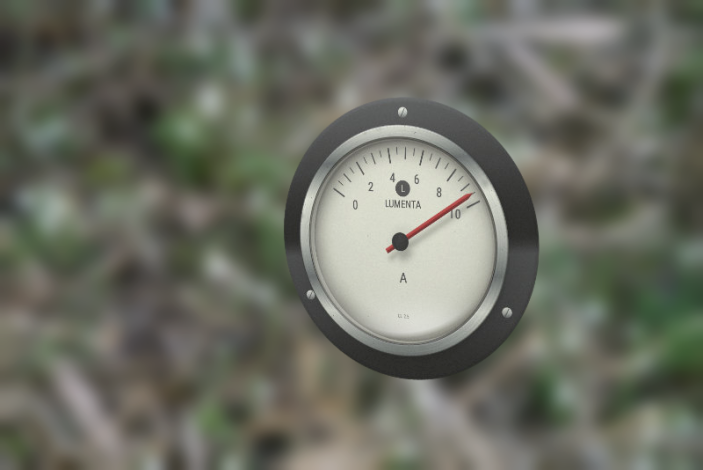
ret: 9.5A
